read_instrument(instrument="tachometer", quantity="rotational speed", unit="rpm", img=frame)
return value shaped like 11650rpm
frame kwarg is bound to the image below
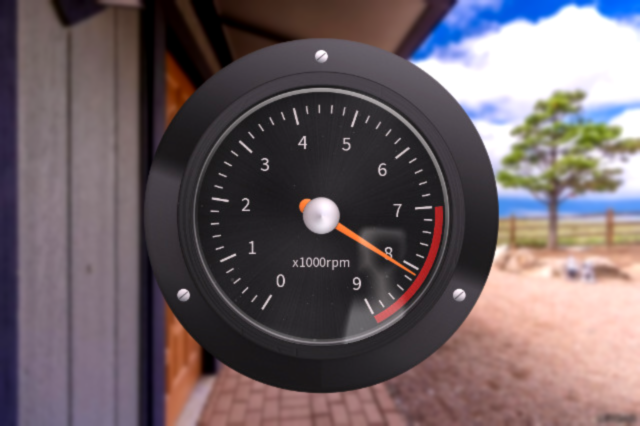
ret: 8100rpm
